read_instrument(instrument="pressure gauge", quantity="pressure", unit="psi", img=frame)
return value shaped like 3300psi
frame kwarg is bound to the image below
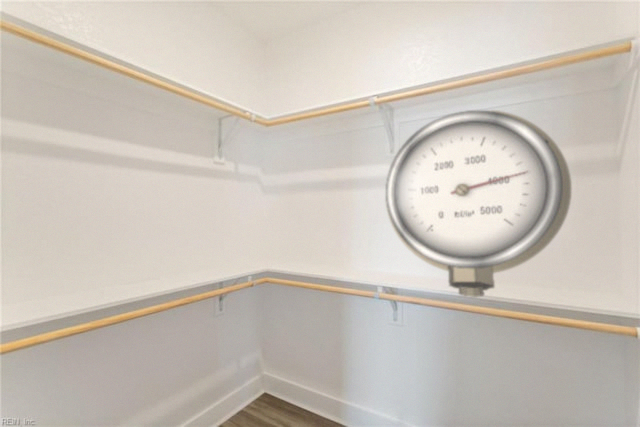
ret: 4000psi
